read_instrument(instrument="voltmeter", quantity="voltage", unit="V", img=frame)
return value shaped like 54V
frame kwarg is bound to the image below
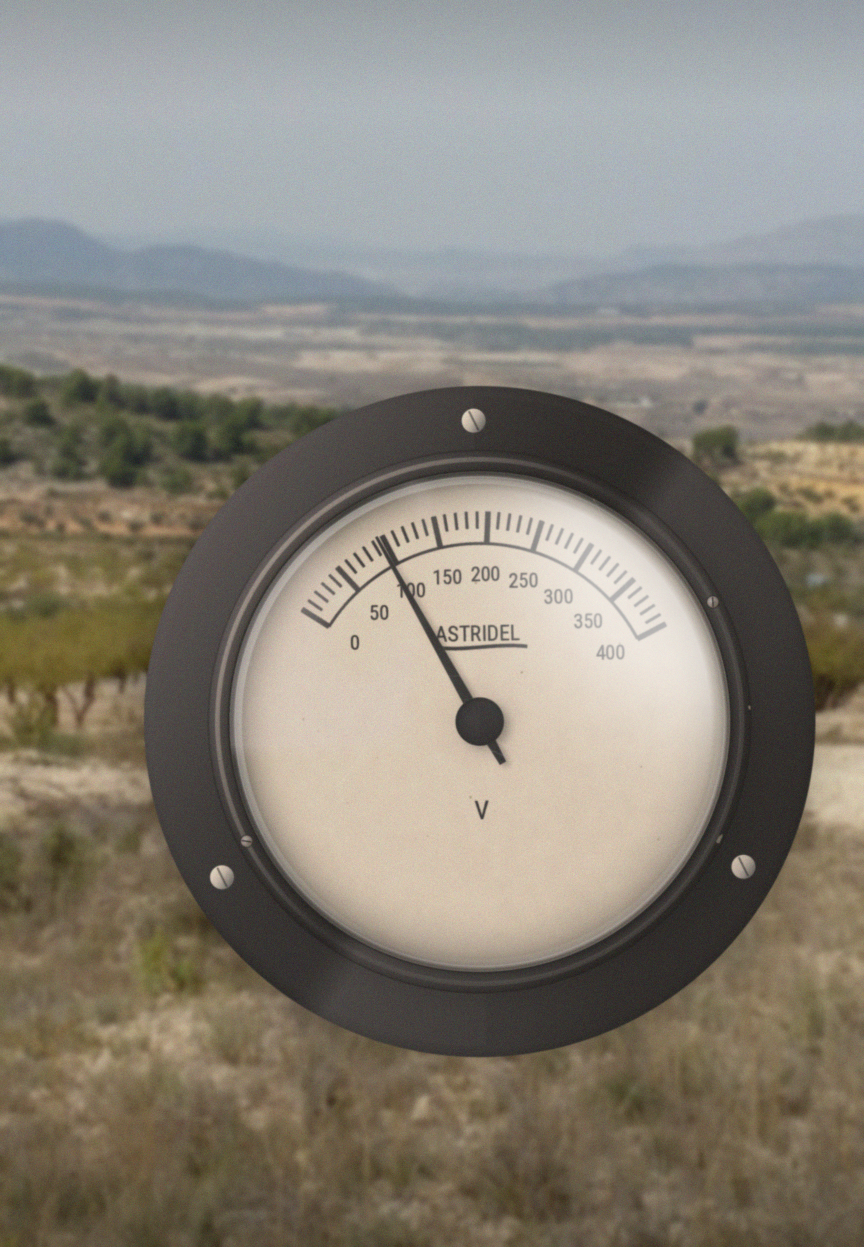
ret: 95V
